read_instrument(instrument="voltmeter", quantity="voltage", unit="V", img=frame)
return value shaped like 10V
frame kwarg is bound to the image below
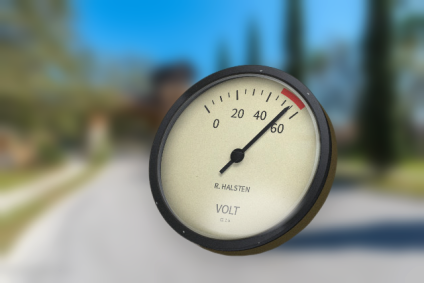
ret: 55V
